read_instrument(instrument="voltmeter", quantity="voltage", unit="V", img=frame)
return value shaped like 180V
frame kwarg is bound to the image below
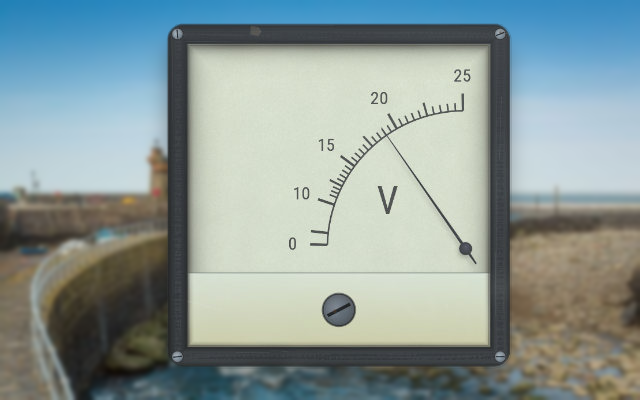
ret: 19V
